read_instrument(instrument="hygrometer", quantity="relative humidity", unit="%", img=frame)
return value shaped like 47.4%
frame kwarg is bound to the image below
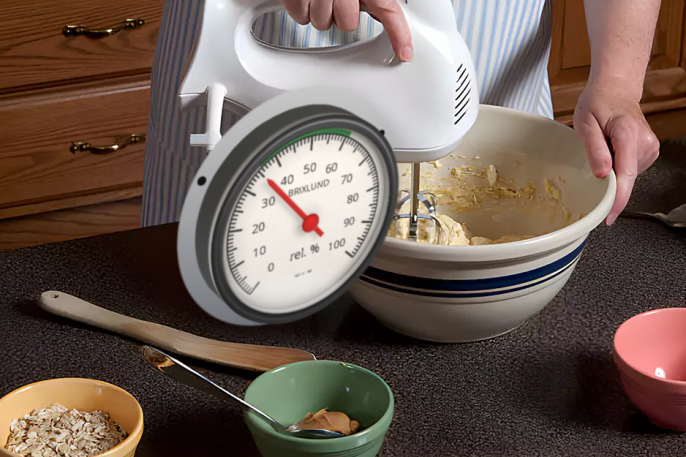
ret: 35%
